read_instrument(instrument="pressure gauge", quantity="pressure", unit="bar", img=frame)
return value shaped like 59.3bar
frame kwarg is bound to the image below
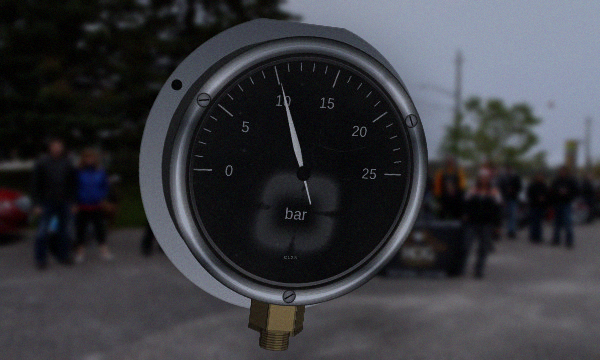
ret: 10bar
